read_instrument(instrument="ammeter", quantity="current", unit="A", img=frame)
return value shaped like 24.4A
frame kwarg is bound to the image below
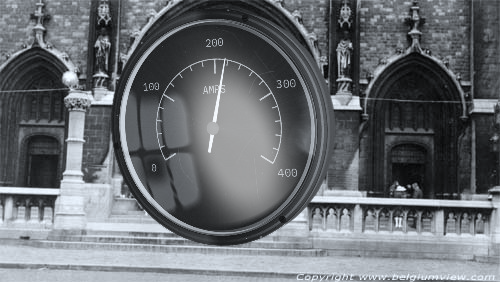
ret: 220A
